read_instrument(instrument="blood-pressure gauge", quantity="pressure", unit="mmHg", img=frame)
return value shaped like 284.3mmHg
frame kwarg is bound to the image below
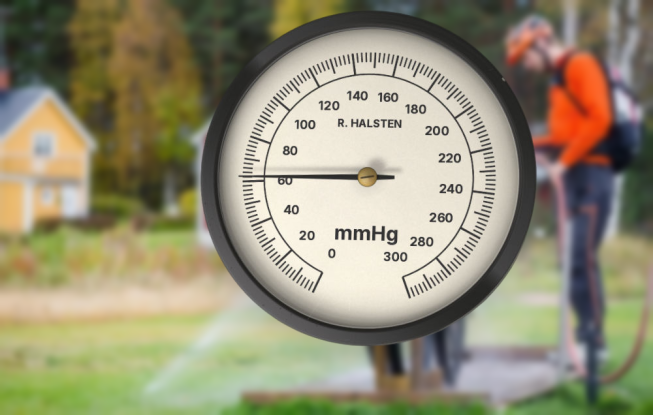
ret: 62mmHg
